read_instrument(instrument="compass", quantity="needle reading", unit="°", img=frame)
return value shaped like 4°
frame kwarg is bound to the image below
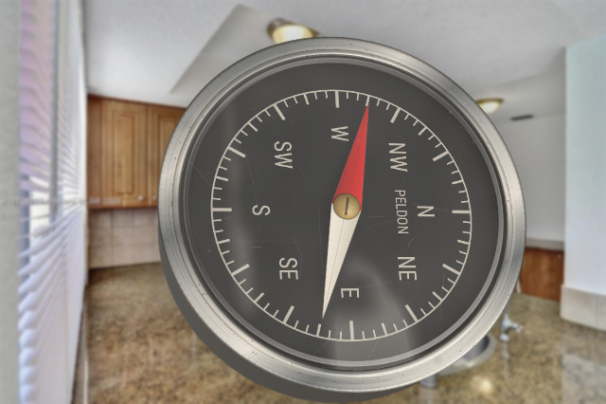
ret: 285°
